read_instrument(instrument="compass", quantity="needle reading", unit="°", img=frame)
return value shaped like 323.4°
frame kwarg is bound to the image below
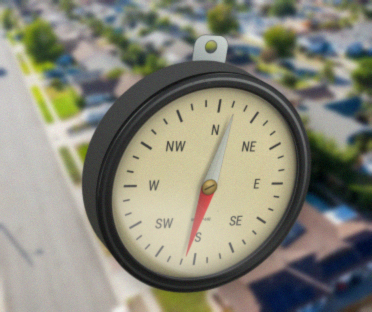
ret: 190°
